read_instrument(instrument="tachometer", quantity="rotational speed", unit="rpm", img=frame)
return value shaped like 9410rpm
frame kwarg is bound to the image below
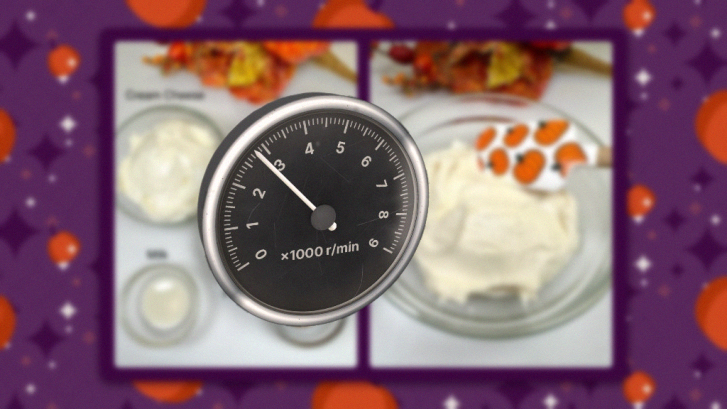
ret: 2800rpm
